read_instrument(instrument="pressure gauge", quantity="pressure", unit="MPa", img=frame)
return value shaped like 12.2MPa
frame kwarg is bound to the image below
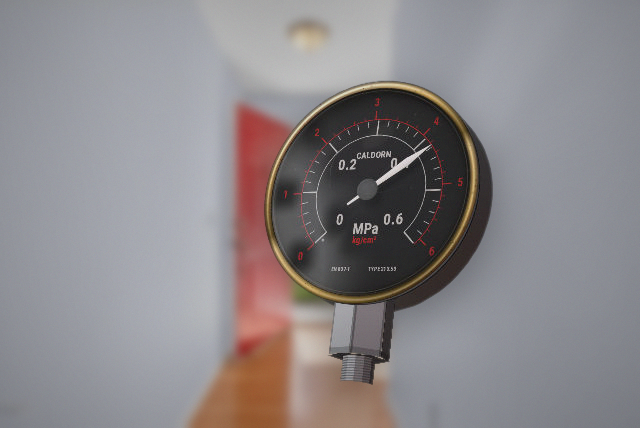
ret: 0.42MPa
